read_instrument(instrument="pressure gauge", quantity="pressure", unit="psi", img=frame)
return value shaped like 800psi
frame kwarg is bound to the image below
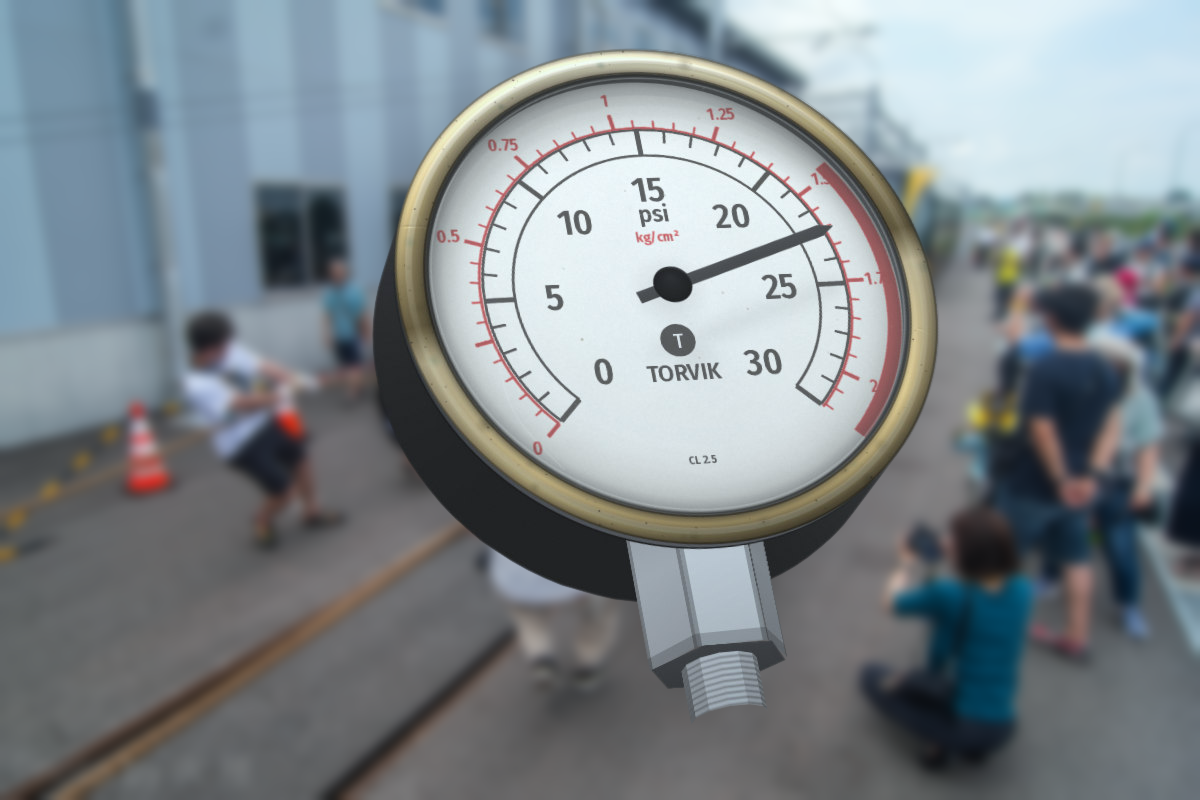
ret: 23psi
